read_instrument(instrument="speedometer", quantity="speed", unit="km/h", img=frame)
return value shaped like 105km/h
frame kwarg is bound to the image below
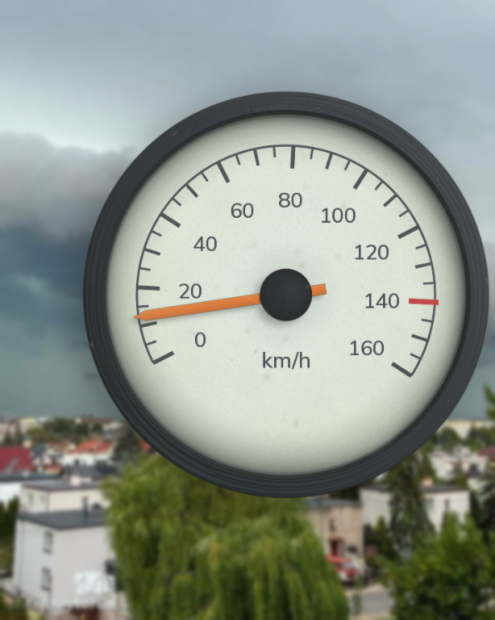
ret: 12.5km/h
